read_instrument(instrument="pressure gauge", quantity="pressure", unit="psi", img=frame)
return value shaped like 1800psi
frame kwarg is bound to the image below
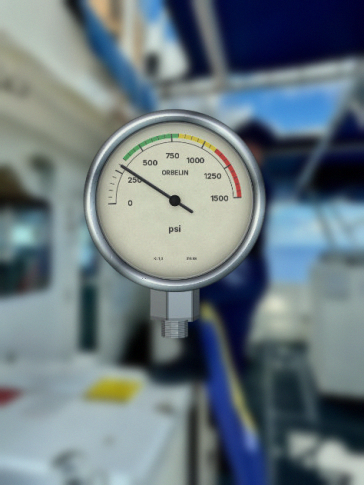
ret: 300psi
